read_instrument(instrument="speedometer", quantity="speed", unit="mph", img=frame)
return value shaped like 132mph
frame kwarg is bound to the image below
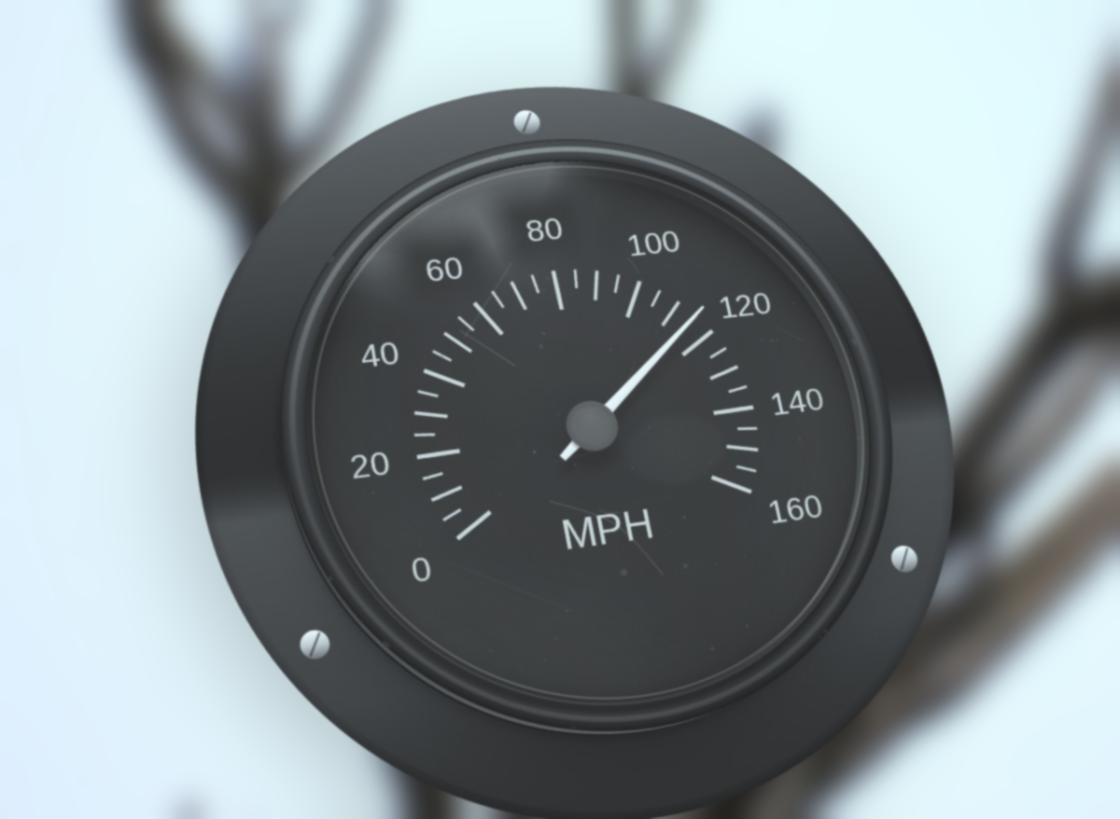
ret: 115mph
